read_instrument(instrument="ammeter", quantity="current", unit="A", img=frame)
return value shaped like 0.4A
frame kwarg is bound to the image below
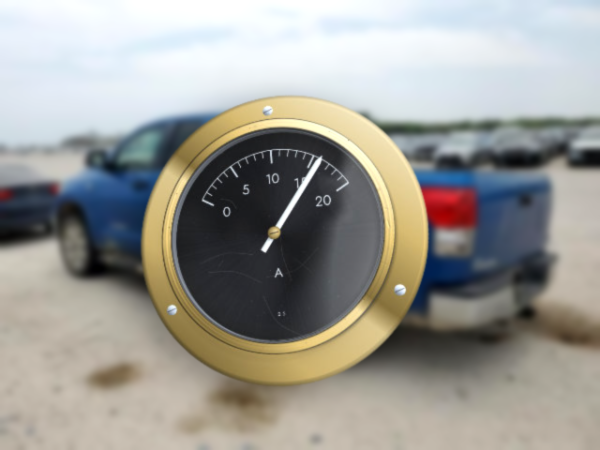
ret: 16A
